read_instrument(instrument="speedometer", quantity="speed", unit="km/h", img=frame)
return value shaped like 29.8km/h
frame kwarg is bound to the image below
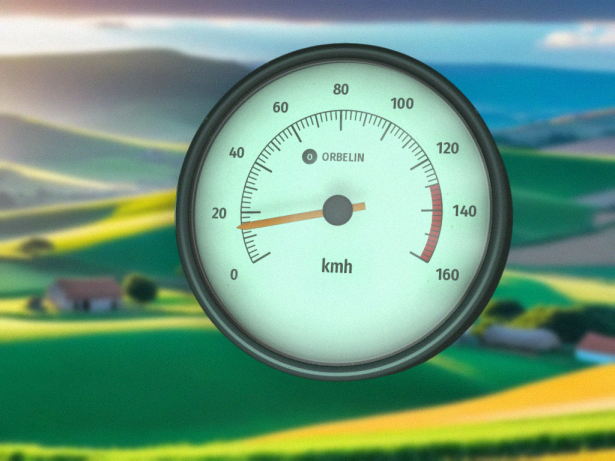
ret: 14km/h
